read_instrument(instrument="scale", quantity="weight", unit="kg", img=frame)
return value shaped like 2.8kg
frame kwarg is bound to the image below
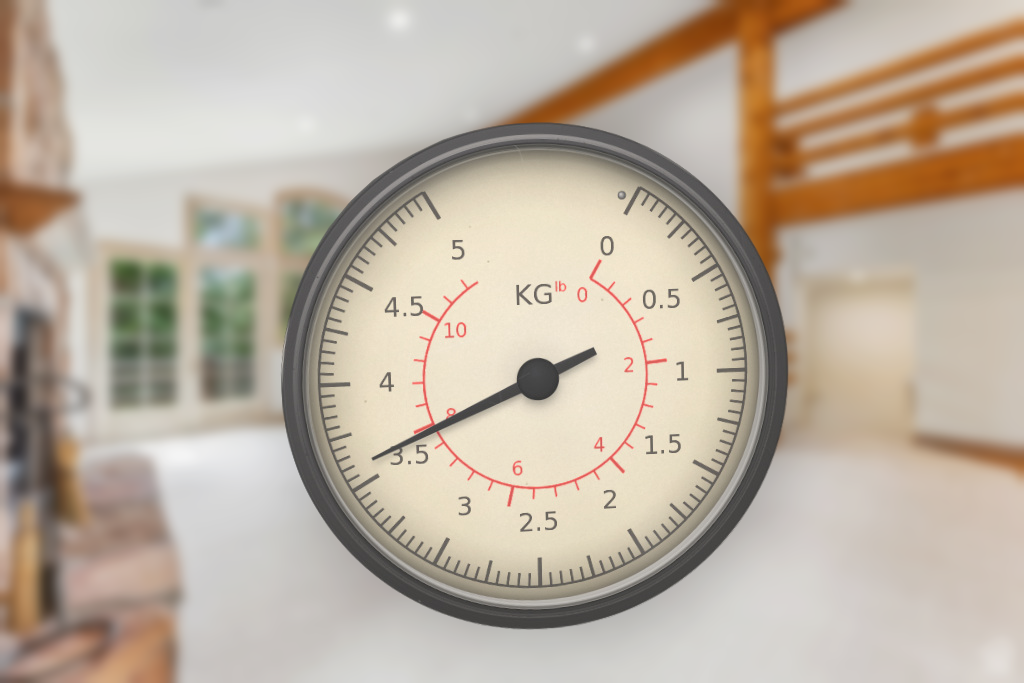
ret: 3.6kg
